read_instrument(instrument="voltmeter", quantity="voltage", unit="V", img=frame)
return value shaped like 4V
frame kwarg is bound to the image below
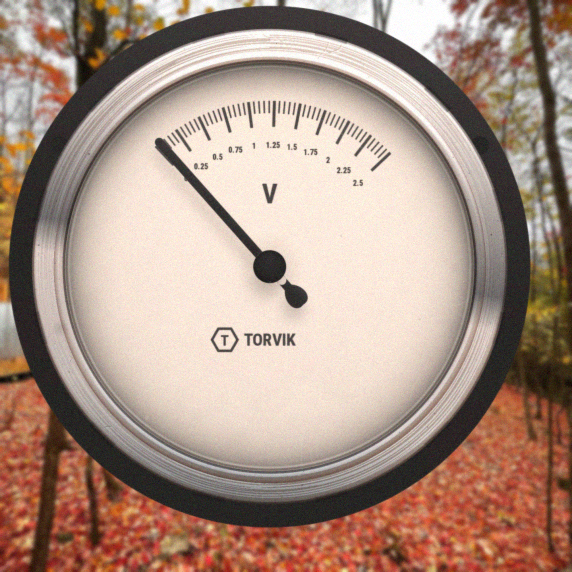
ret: 0.05V
